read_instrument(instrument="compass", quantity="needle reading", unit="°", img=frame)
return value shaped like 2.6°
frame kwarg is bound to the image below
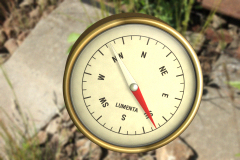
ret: 135°
